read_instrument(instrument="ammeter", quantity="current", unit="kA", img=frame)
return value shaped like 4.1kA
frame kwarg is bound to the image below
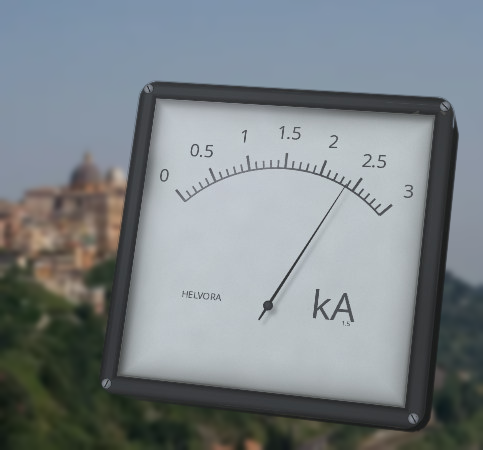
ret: 2.4kA
